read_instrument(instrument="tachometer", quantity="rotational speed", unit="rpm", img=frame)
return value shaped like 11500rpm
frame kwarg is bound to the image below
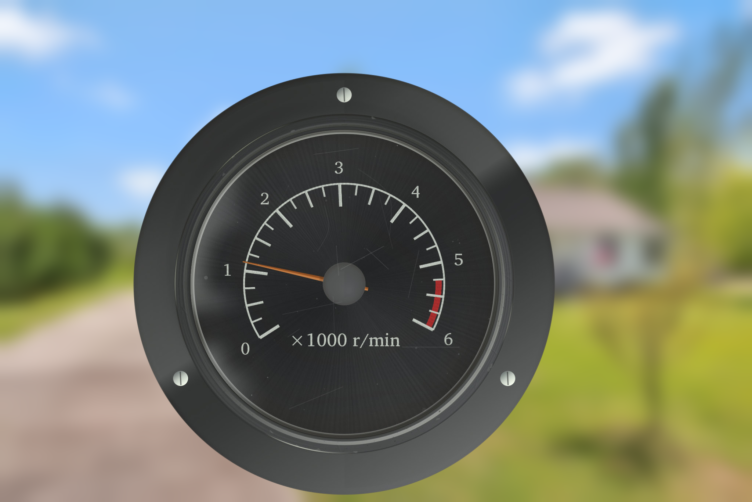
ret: 1125rpm
